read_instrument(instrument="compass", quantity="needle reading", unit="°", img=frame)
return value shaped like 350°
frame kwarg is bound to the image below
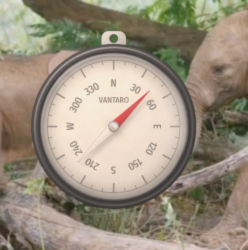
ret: 45°
